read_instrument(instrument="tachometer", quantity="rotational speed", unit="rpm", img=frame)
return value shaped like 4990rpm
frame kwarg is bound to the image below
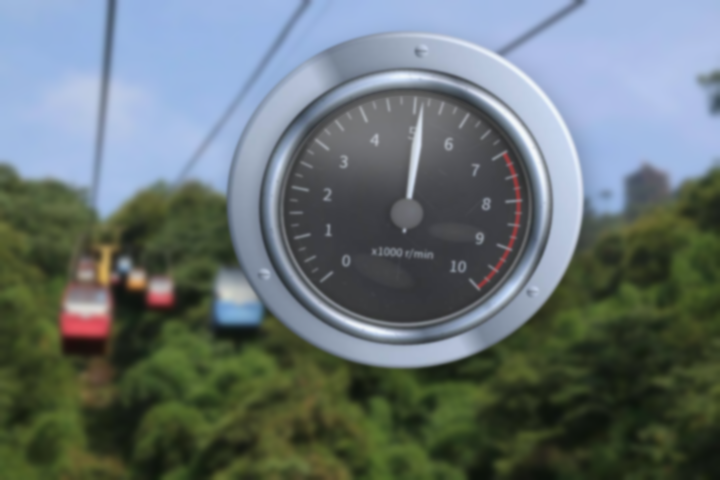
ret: 5125rpm
